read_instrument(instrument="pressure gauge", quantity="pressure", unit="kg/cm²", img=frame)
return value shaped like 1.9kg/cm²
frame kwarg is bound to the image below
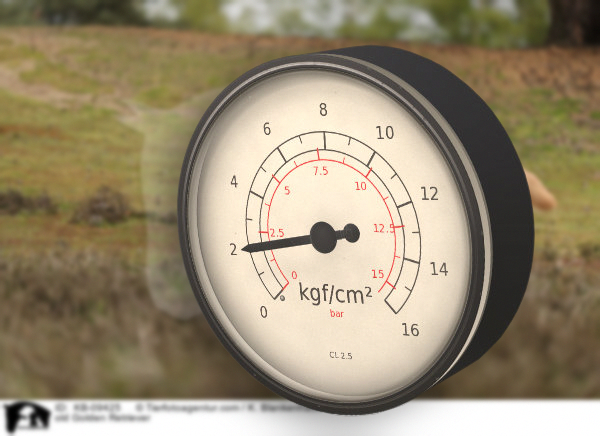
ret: 2kg/cm²
